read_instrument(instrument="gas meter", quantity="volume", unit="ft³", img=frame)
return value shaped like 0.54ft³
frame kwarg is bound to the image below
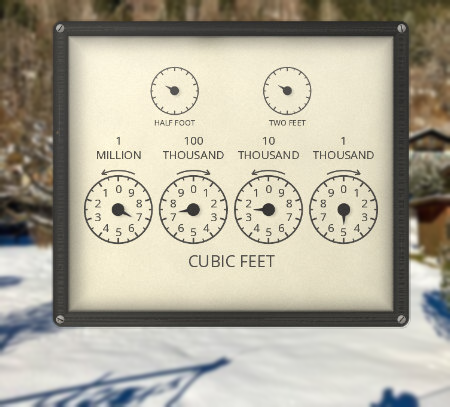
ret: 672500ft³
